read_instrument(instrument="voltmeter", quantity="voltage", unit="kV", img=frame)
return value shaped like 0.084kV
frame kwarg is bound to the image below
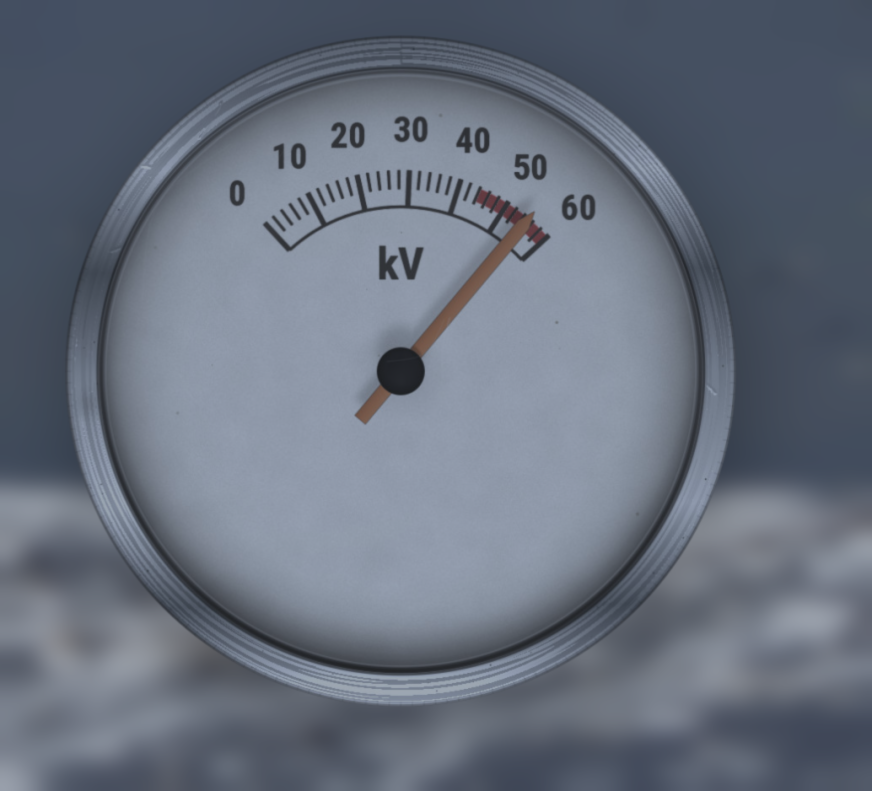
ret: 55kV
